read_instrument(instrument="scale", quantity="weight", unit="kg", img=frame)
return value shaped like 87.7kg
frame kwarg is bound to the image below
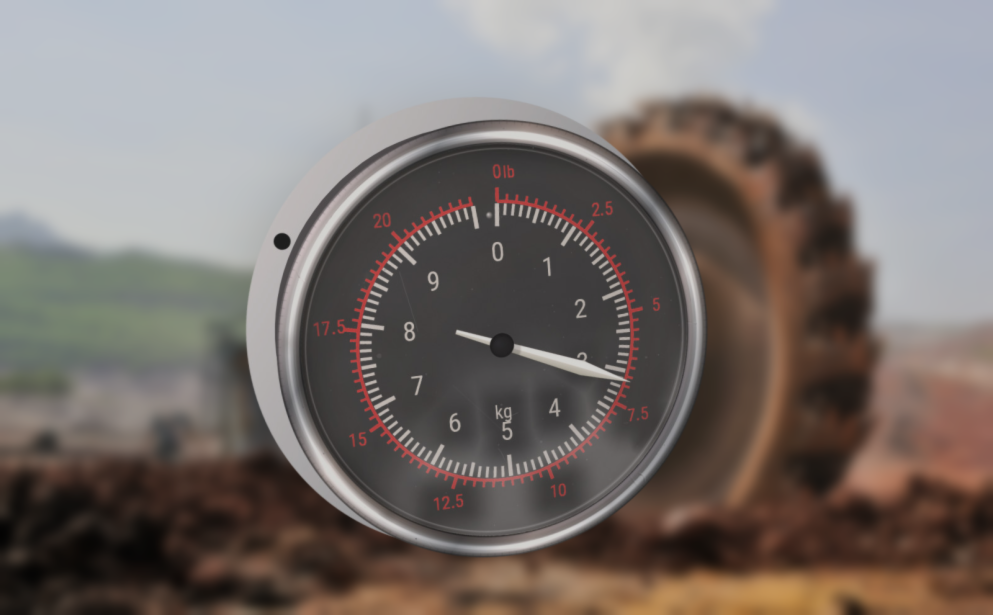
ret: 3.1kg
